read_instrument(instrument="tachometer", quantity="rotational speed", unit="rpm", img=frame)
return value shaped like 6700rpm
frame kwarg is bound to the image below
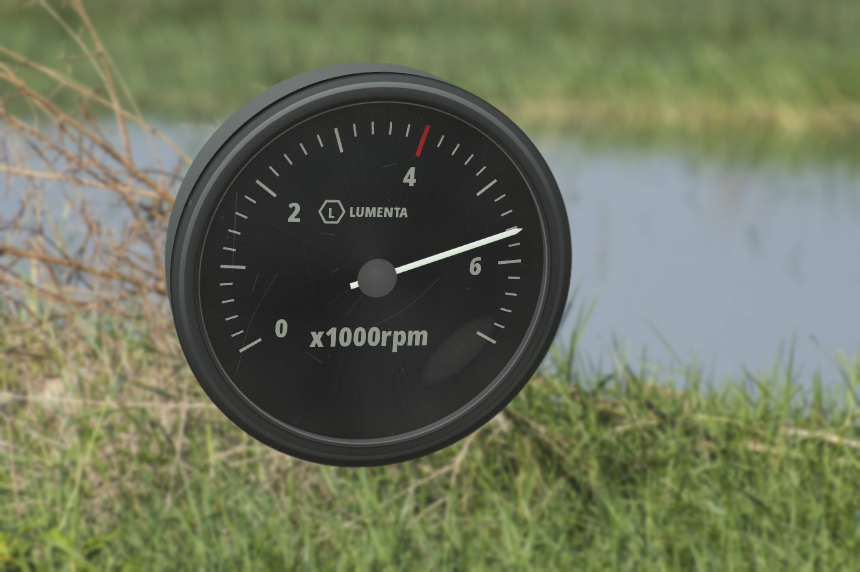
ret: 5600rpm
